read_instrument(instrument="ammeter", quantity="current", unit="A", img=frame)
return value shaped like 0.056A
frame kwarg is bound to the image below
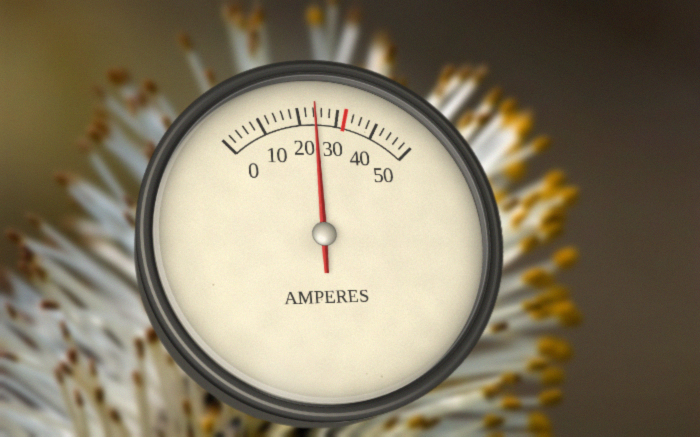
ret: 24A
